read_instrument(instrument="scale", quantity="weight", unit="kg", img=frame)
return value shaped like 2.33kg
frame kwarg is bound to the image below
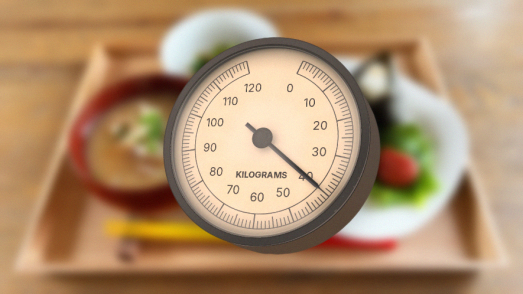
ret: 40kg
